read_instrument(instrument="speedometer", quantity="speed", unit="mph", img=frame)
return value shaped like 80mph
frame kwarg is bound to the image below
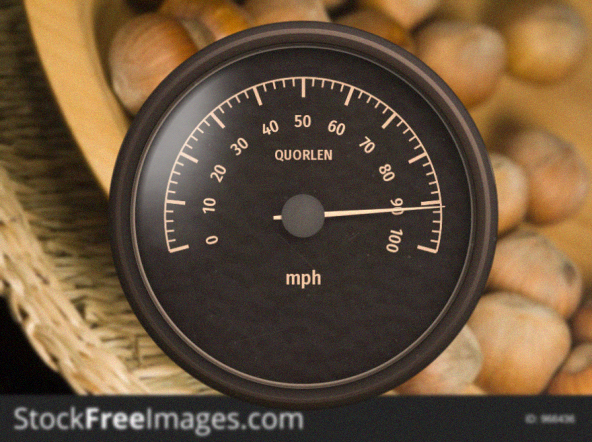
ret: 91mph
